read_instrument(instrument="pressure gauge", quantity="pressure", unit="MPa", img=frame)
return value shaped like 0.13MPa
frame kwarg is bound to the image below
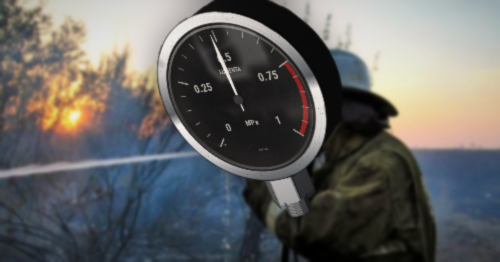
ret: 0.5MPa
